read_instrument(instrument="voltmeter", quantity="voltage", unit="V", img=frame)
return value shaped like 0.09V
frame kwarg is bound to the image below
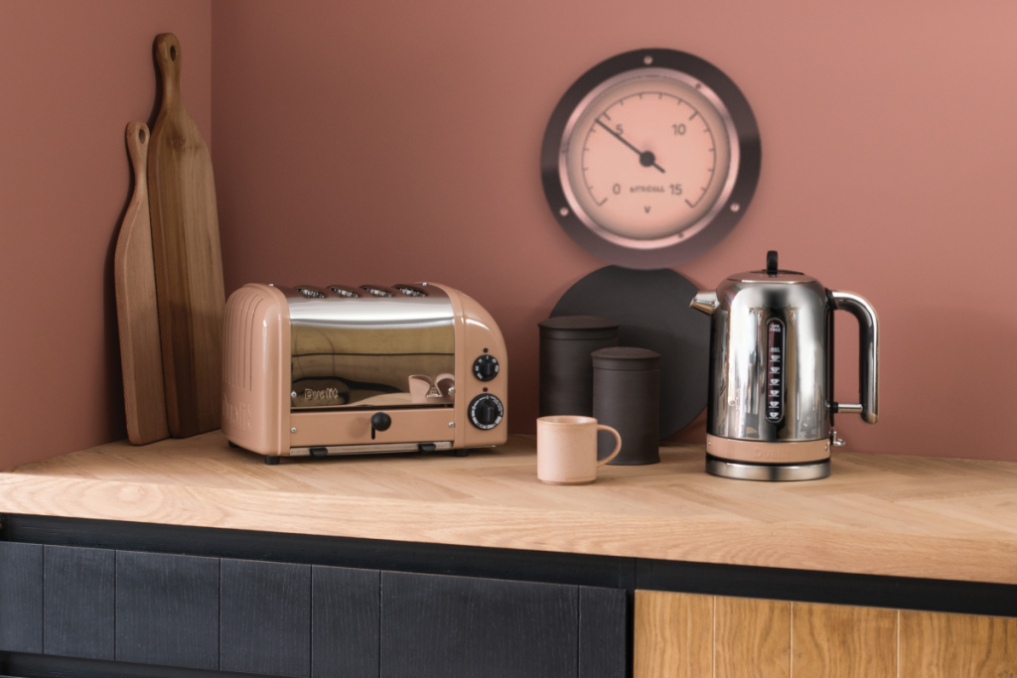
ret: 4.5V
